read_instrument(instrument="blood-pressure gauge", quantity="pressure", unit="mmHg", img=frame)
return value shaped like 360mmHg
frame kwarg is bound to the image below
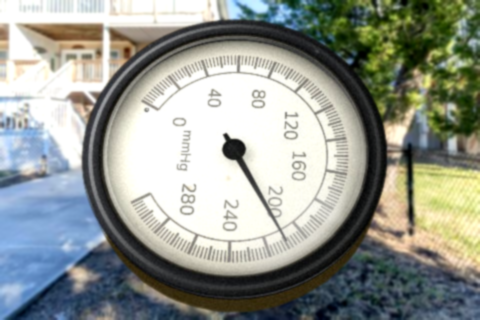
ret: 210mmHg
